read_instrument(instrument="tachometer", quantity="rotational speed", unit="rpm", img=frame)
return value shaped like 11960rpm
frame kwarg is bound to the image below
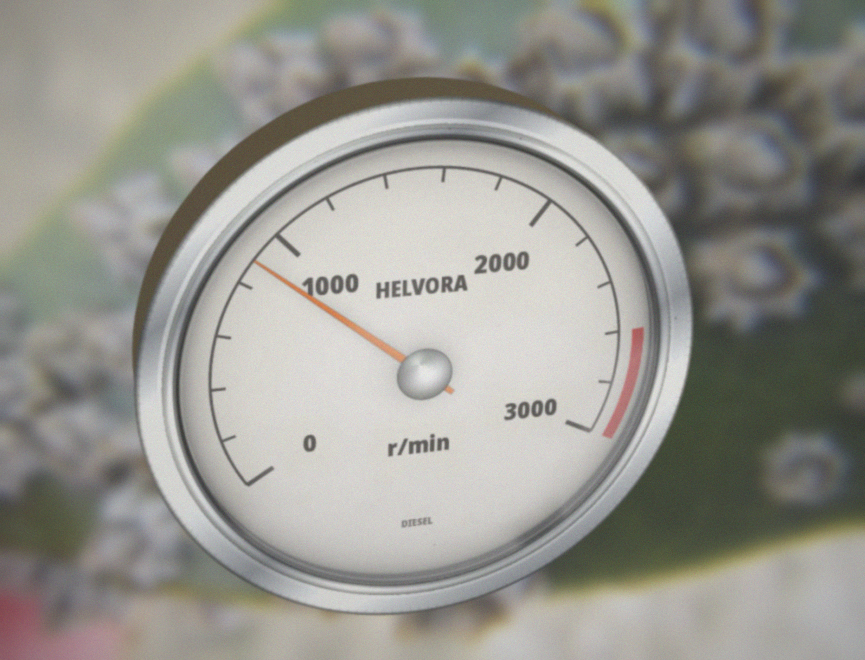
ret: 900rpm
